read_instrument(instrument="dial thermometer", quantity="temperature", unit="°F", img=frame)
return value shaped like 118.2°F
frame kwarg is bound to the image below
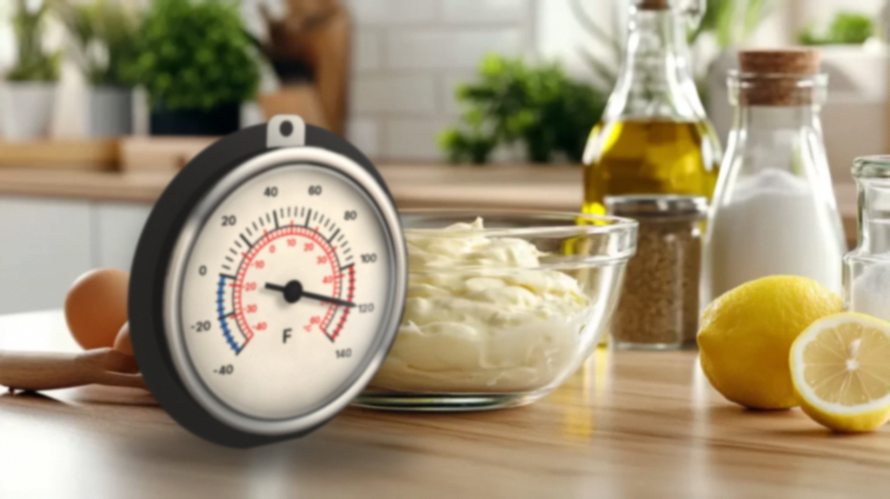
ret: 120°F
